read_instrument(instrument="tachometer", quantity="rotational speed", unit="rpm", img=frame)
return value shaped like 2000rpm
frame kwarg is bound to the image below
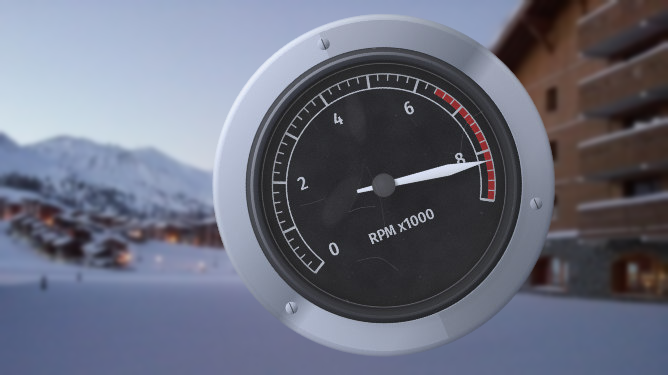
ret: 8200rpm
